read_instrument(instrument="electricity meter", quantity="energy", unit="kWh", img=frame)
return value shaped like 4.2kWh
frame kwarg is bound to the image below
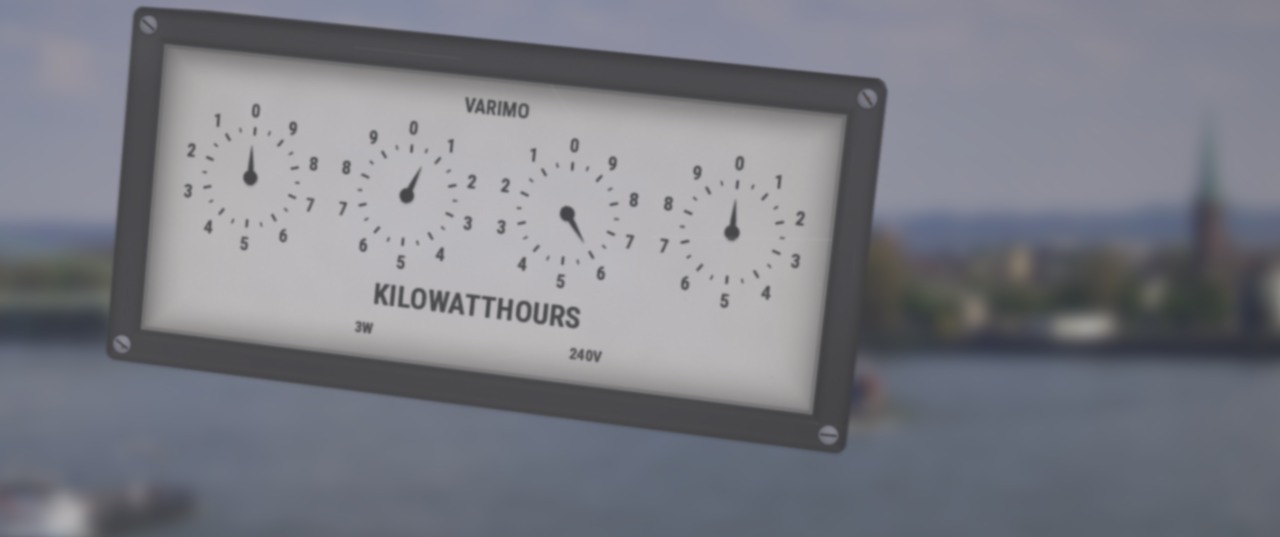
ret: 60kWh
